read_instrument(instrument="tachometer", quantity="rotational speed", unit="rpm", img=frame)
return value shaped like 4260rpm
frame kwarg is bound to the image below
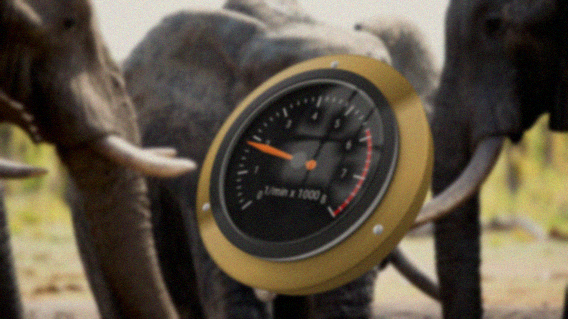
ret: 1800rpm
